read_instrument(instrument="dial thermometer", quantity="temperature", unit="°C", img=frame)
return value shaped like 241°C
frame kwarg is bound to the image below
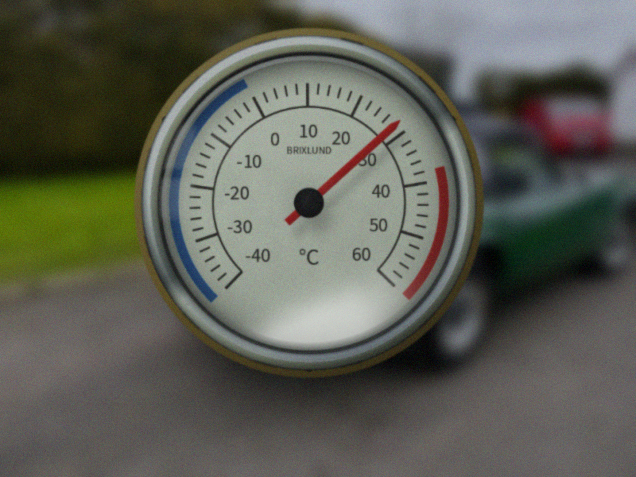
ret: 28°C
